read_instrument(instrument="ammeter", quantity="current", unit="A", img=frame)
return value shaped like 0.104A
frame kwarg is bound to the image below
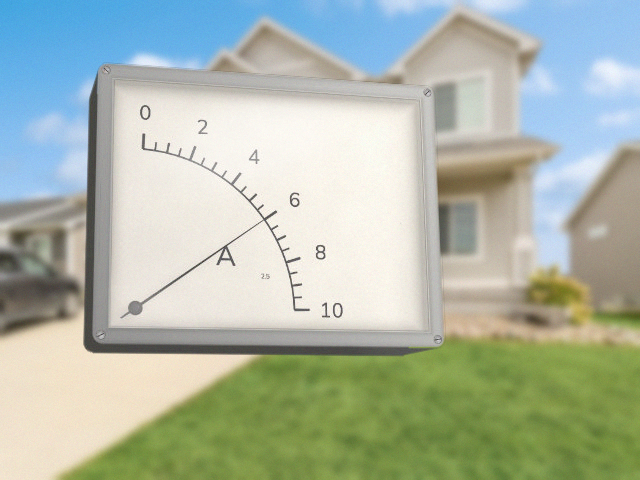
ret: 6A
